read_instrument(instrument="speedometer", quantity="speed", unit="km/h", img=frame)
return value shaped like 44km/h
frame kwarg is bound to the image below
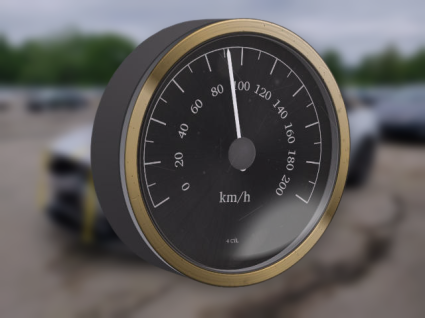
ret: 90km/h
